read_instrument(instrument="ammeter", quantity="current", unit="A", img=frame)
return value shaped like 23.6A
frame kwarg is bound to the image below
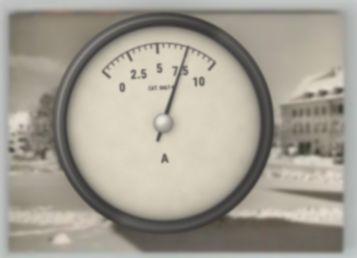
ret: 7.5A
